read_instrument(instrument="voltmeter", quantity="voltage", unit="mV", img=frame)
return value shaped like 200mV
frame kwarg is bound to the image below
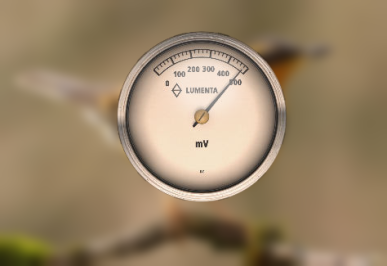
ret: 480mV
